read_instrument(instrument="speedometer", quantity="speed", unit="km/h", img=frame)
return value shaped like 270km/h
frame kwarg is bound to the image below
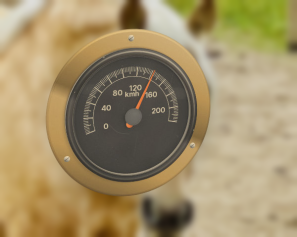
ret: 140km/h
